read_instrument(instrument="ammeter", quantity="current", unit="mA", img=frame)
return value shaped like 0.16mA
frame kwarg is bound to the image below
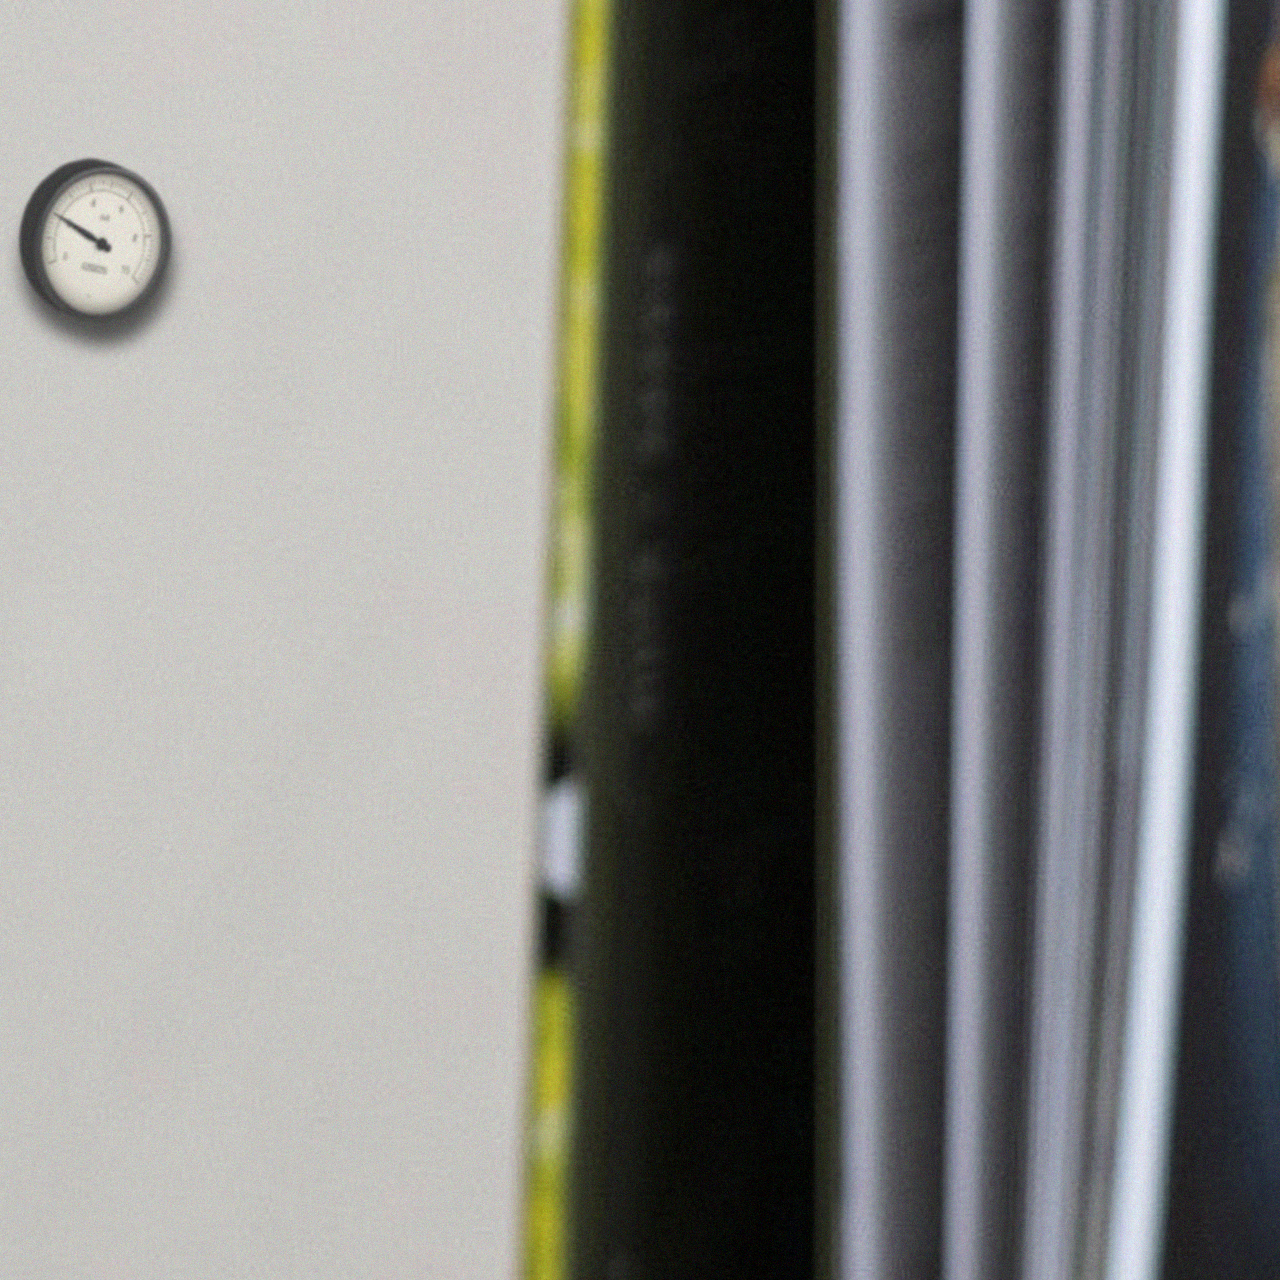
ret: 2mA
